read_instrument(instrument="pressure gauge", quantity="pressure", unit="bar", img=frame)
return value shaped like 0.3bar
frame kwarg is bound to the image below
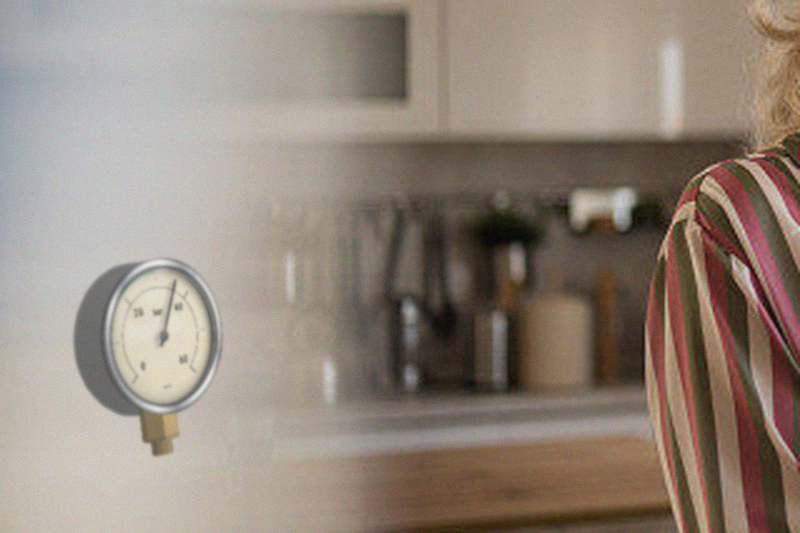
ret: 35bar
